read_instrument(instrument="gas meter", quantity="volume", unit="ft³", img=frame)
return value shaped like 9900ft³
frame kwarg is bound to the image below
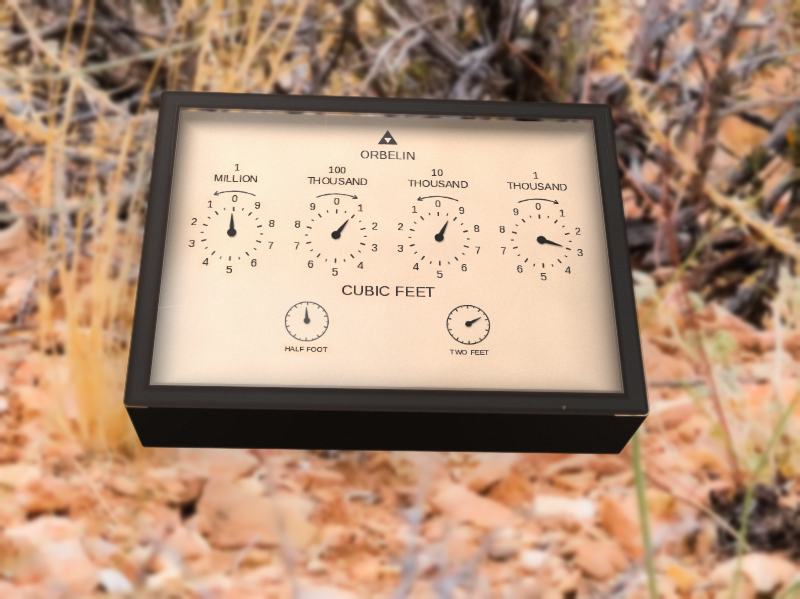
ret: 9300ft³
